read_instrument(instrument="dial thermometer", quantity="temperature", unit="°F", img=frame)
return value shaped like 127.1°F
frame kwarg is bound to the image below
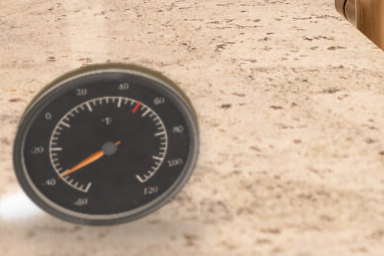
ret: -40°F
